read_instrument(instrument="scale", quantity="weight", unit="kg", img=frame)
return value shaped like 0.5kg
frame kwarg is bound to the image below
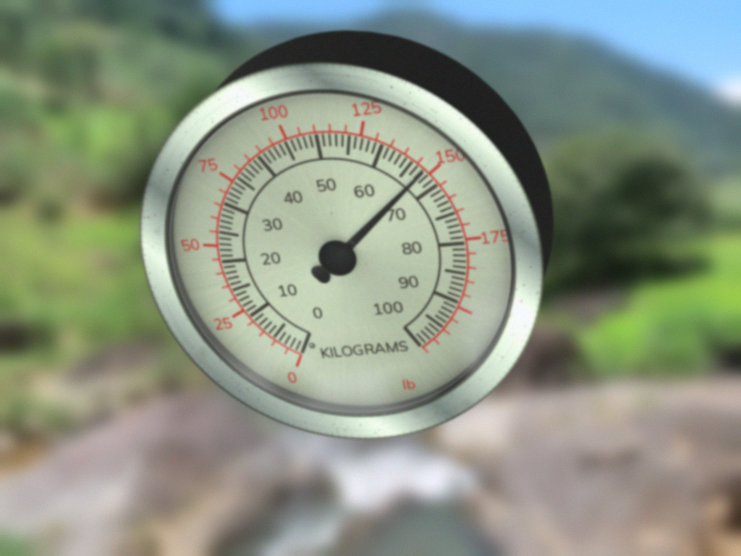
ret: 67kg
